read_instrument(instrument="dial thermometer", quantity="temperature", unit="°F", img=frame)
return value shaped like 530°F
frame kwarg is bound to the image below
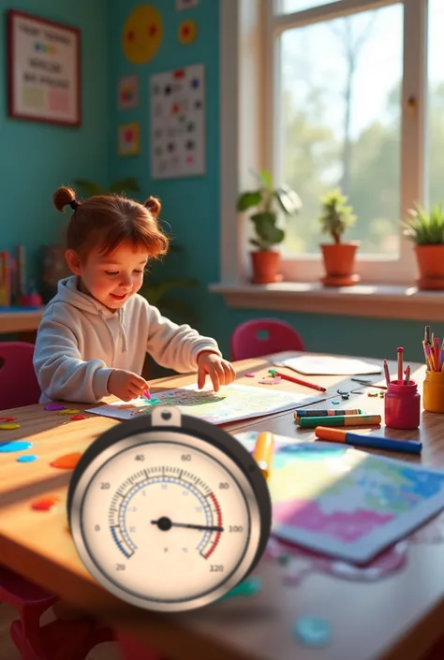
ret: 100°F
